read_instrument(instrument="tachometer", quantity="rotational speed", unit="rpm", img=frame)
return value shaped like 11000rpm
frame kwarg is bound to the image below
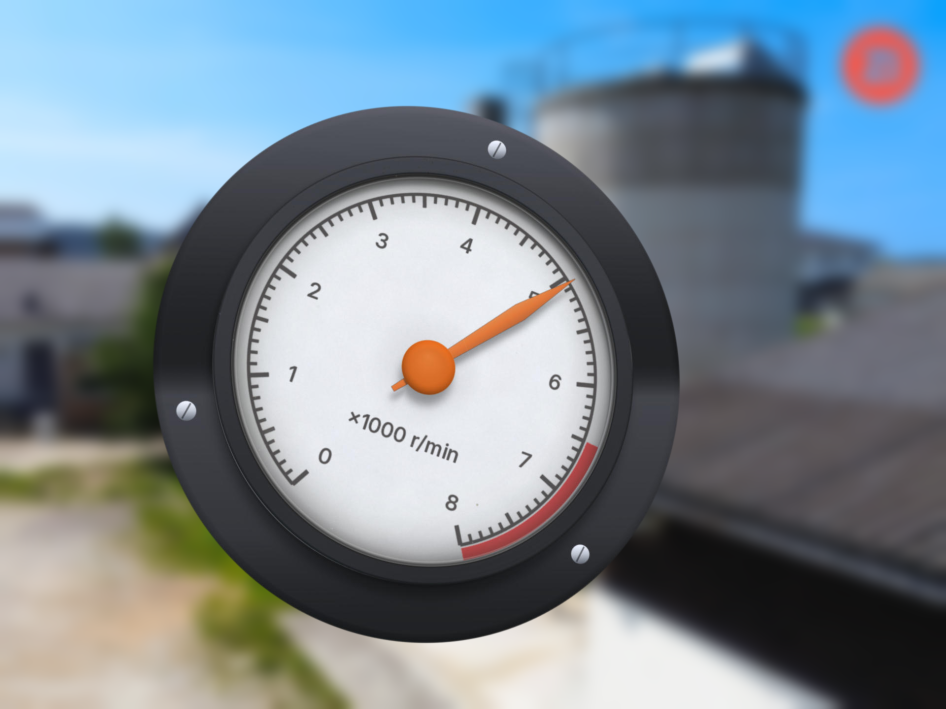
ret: 5050rpm
